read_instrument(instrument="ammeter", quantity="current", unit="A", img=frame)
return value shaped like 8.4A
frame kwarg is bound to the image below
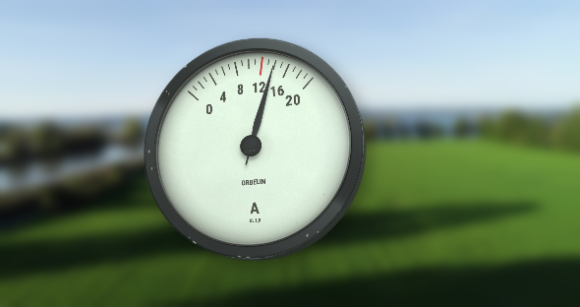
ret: 14A
